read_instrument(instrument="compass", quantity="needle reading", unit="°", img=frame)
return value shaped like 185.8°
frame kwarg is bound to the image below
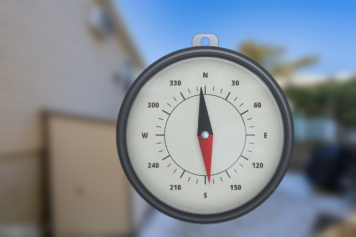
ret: 175°
